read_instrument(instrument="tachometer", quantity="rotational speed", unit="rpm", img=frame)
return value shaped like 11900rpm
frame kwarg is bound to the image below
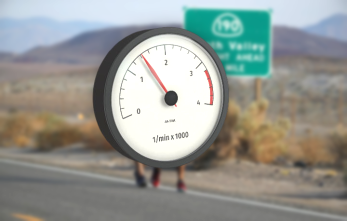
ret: 1400rpm
